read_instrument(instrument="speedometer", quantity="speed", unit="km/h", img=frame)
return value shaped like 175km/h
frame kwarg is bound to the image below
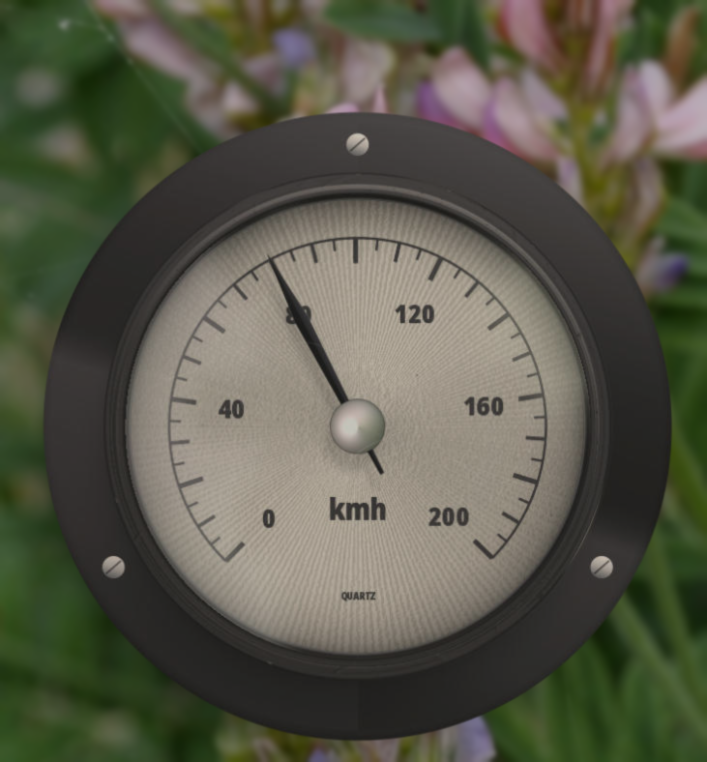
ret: 80km/h
